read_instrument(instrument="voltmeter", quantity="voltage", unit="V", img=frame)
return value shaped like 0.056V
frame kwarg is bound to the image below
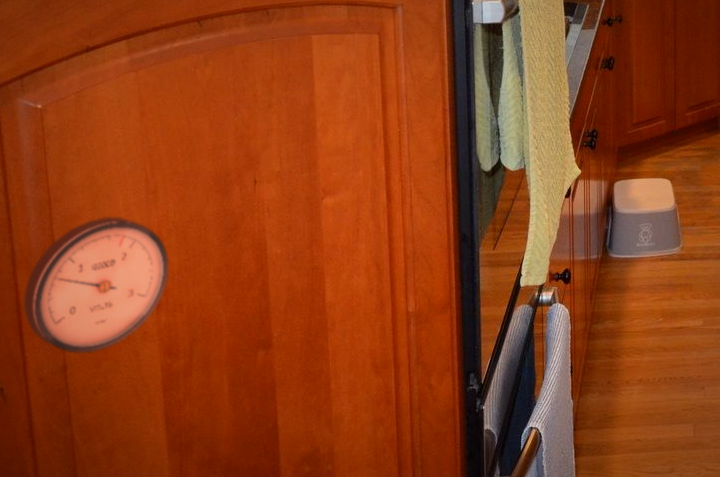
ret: 0.7V
